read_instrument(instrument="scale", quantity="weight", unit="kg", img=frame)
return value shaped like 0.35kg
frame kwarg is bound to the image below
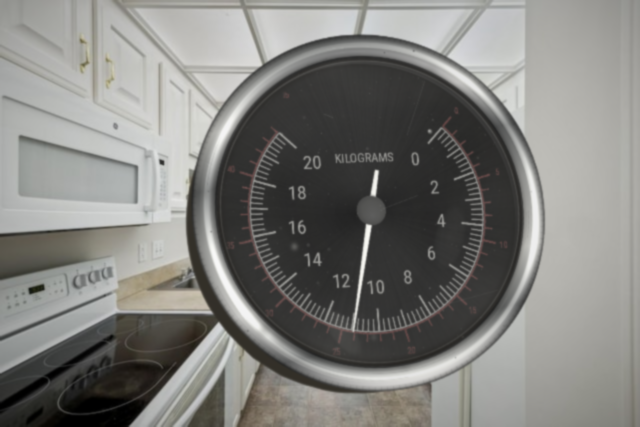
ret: 11kg
